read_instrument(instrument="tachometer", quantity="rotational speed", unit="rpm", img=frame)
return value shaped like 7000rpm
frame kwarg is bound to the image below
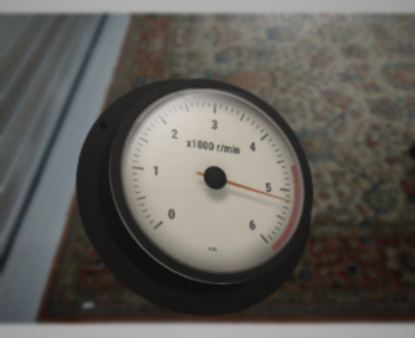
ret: 5200rpm
